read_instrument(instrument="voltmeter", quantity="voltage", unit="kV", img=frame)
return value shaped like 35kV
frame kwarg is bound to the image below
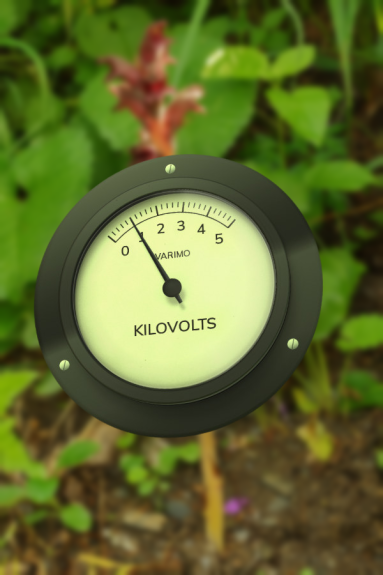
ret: 1kV
